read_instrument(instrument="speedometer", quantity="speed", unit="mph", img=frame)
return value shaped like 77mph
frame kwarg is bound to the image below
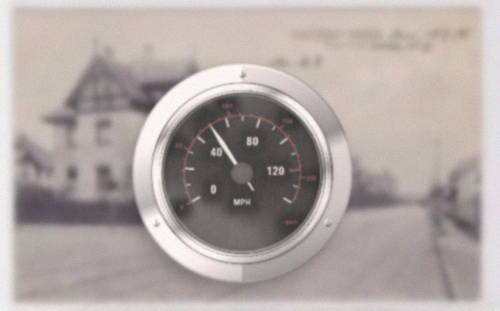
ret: 50mph
